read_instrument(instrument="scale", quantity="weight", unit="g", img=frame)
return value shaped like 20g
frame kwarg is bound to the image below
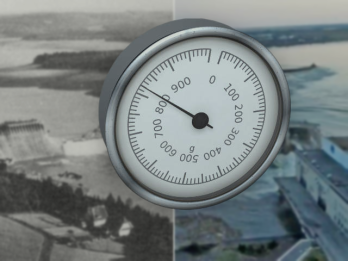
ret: 820g
